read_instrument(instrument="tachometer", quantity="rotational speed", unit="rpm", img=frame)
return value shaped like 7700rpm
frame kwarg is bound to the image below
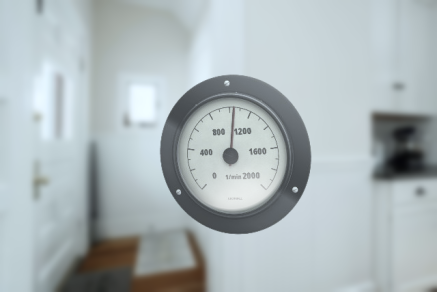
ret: 1050rpm
